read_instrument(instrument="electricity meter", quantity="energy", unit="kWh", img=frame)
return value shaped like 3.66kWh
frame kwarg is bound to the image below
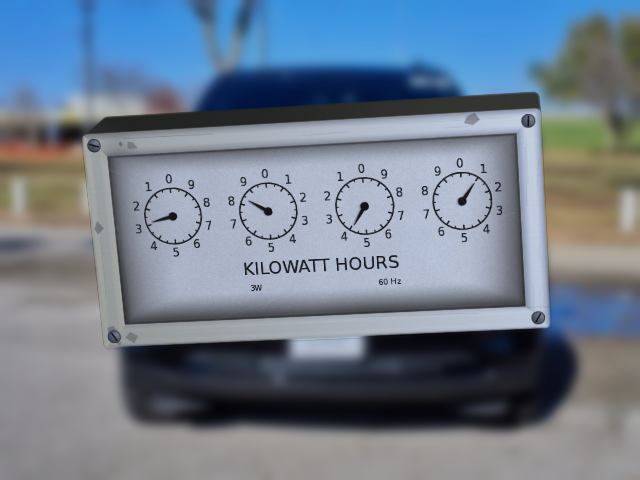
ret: 2841kWh
